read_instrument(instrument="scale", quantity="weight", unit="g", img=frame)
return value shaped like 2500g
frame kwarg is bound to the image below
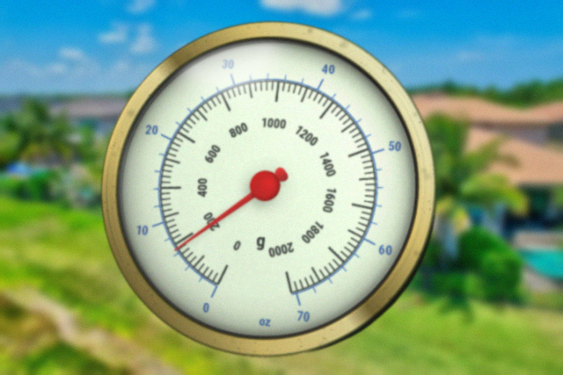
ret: 180g
